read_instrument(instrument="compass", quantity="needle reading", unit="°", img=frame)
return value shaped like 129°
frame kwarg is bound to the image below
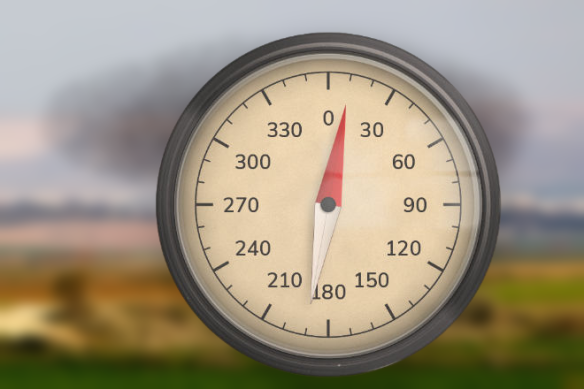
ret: 10°
